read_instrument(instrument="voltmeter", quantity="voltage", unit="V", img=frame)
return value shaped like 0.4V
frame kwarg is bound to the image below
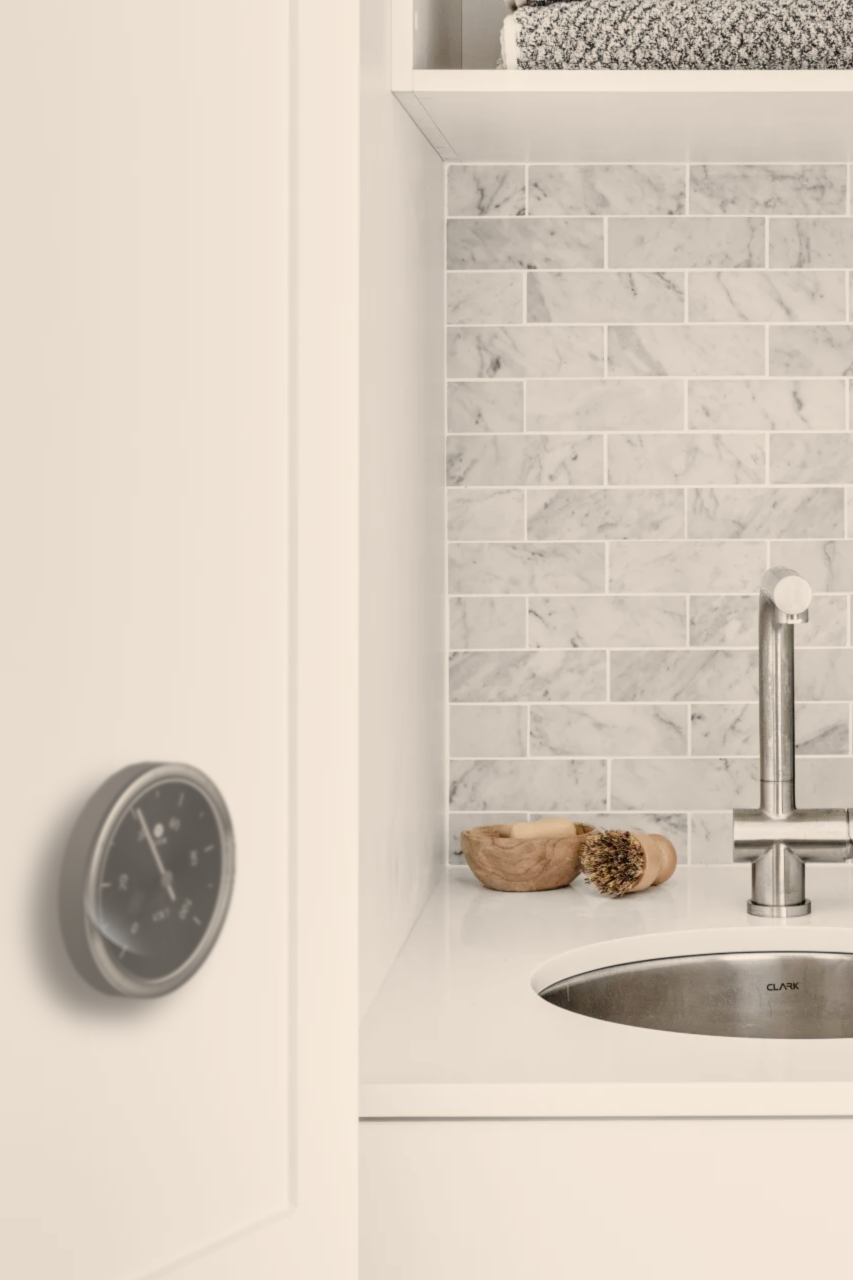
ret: 40V
